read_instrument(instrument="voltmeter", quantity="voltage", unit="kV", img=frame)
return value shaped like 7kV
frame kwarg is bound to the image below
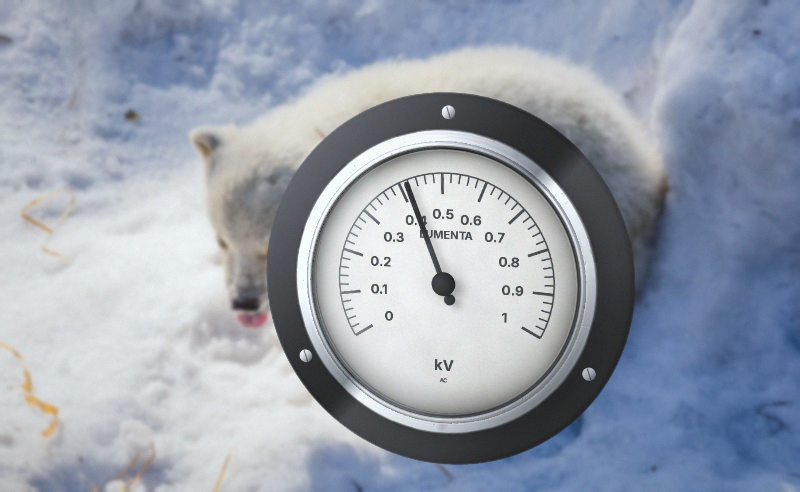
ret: 0.42kV
